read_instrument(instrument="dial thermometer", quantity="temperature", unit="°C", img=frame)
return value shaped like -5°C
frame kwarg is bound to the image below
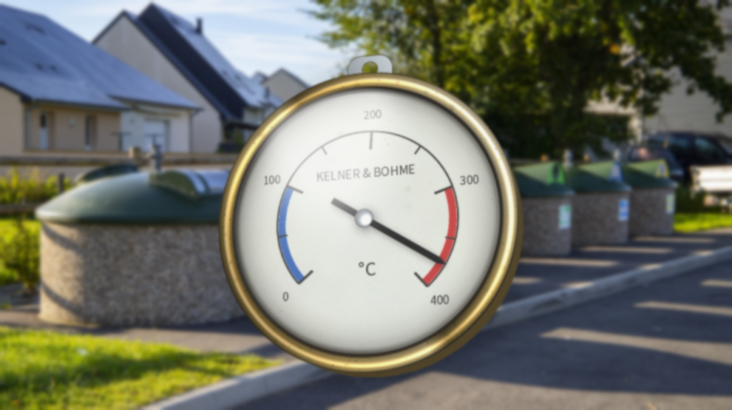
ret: 375°C
